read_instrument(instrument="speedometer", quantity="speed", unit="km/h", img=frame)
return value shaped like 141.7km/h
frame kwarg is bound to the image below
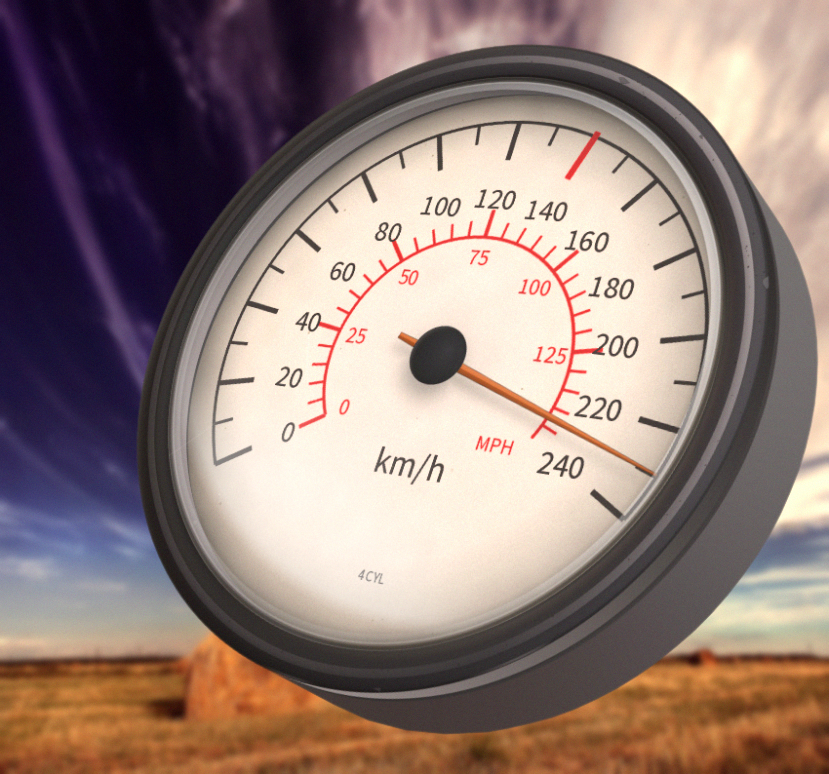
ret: 230km/h
